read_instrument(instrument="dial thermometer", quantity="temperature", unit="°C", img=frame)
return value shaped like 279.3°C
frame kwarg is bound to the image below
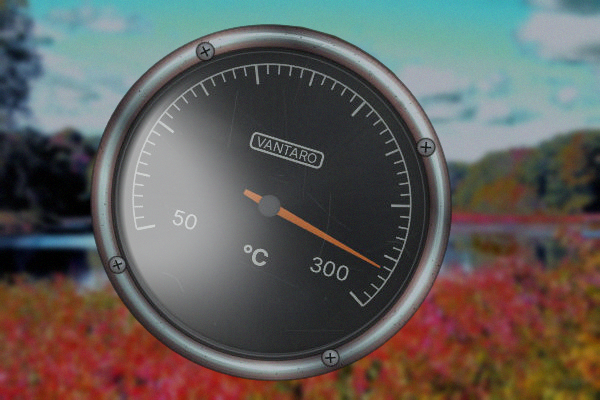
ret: 280°C
